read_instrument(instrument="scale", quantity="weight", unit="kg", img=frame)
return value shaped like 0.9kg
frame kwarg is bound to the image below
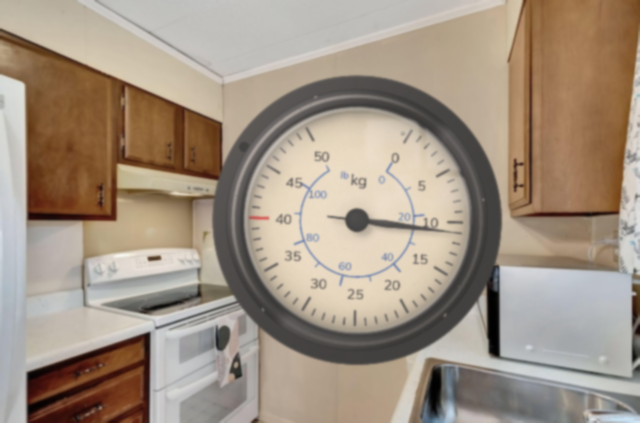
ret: 11kg
